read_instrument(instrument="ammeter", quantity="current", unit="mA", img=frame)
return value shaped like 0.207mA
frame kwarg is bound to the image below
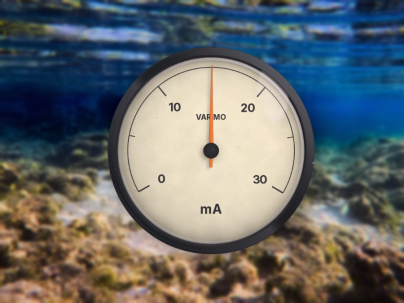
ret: 15mA
